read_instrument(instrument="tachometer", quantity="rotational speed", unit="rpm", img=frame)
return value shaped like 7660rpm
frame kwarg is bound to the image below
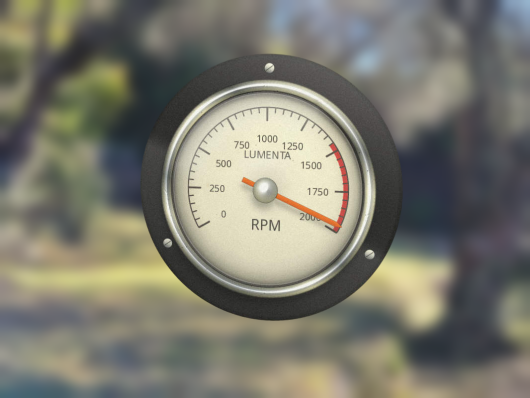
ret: 1950rpm
